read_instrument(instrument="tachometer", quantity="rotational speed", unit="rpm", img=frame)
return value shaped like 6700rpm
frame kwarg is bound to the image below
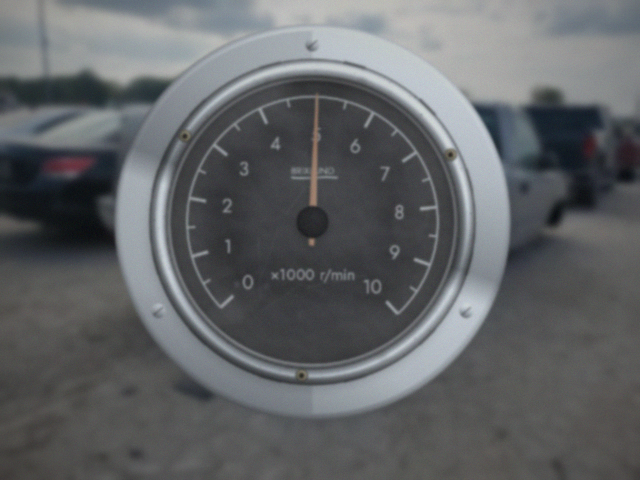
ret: 5000rpm
